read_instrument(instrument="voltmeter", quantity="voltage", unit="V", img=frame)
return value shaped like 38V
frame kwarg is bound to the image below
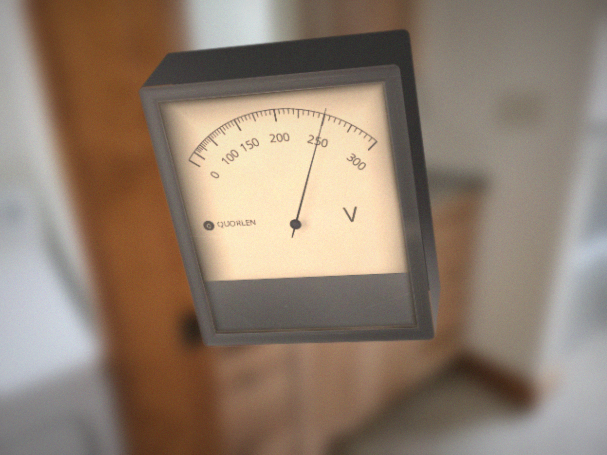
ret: 250V
